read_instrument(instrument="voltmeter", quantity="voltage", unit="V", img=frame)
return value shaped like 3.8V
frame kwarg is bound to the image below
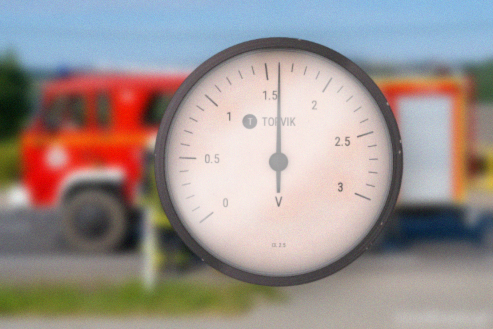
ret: 1.6V
